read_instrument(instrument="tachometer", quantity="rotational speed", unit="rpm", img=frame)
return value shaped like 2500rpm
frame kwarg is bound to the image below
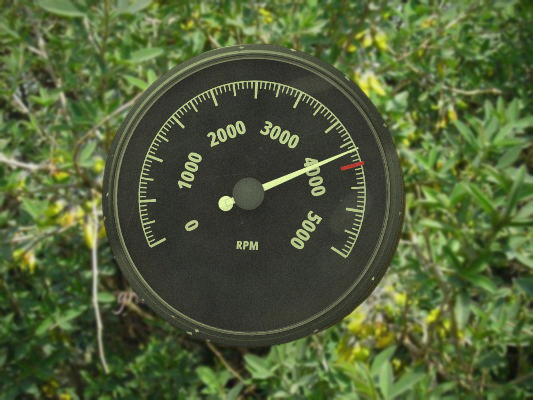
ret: 3850rpm
